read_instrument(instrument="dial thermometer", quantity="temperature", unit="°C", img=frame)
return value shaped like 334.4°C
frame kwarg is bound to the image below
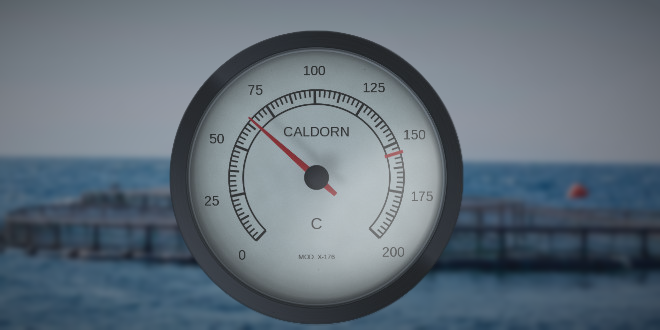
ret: 65°C
